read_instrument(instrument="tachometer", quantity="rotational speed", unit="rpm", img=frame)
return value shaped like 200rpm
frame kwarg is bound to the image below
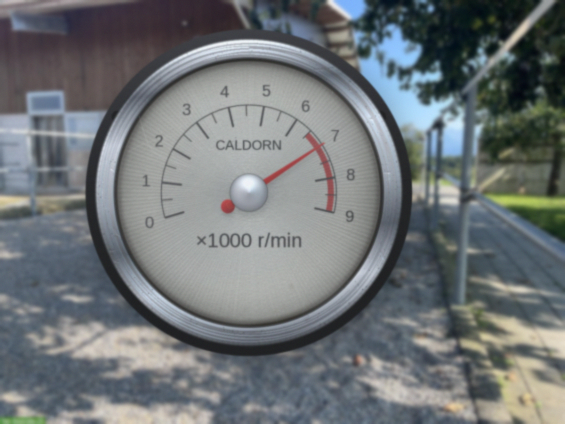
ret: 7000rpm
